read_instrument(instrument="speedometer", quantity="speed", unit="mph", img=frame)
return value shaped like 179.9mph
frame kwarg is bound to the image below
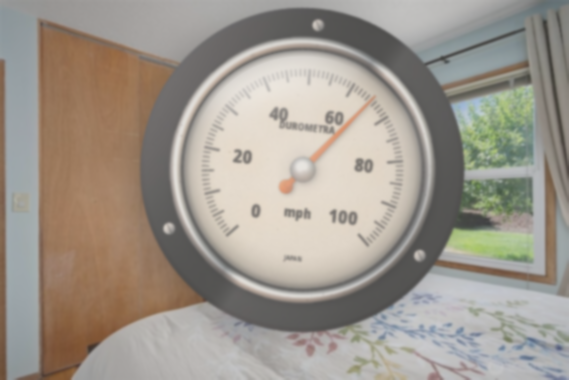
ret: 65mph
